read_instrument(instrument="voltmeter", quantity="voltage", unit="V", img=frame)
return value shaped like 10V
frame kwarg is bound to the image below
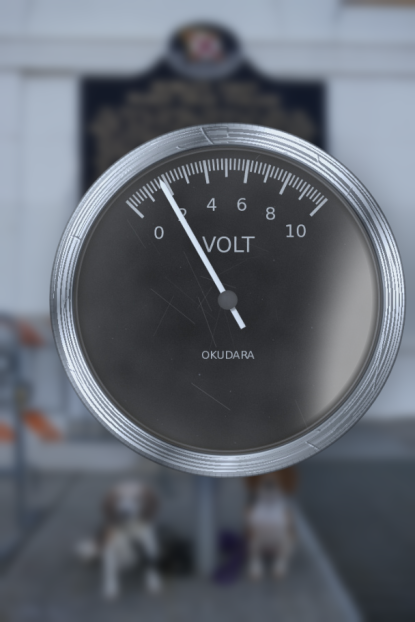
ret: 1.8V
